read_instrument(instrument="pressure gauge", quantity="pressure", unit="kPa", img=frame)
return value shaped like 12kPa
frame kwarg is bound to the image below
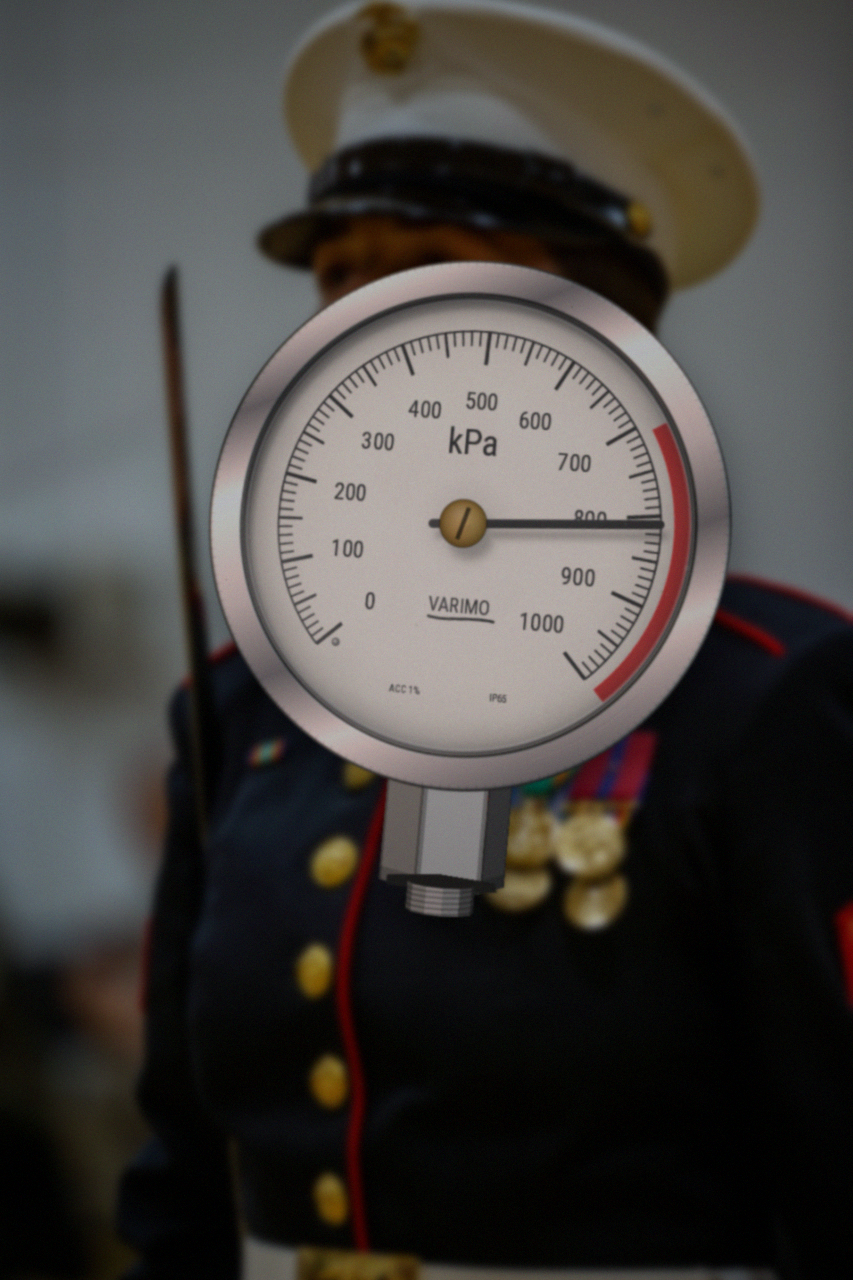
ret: 810kPa
